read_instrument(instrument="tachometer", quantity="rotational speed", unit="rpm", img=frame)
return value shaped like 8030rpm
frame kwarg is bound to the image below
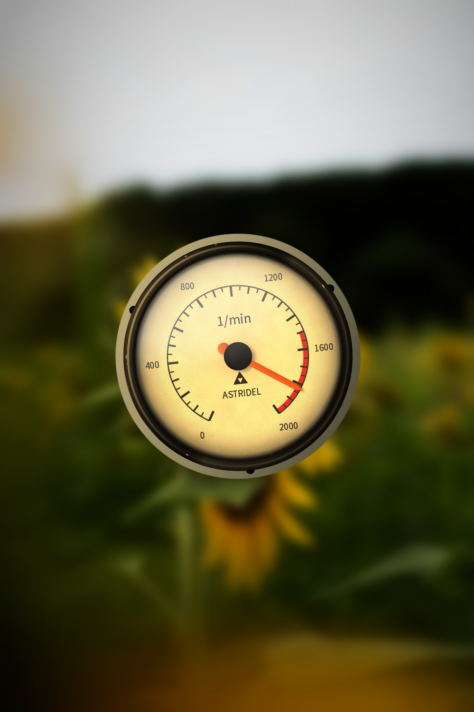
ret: 1825rpm
